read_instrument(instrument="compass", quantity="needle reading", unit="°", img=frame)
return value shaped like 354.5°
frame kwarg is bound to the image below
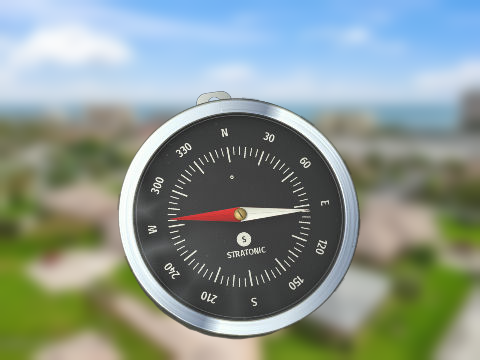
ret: 275°
